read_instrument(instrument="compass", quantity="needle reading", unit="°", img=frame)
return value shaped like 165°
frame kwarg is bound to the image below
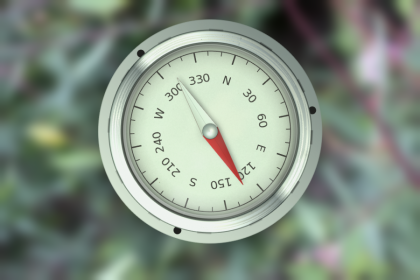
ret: 130°
